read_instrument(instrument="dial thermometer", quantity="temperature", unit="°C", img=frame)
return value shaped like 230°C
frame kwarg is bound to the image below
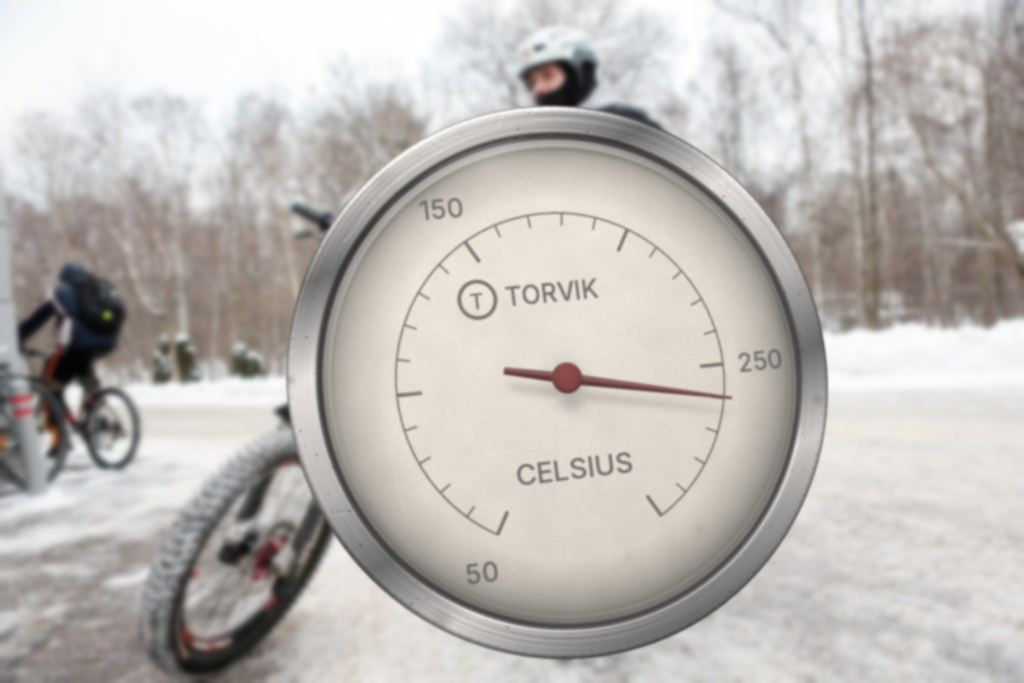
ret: 260°C
